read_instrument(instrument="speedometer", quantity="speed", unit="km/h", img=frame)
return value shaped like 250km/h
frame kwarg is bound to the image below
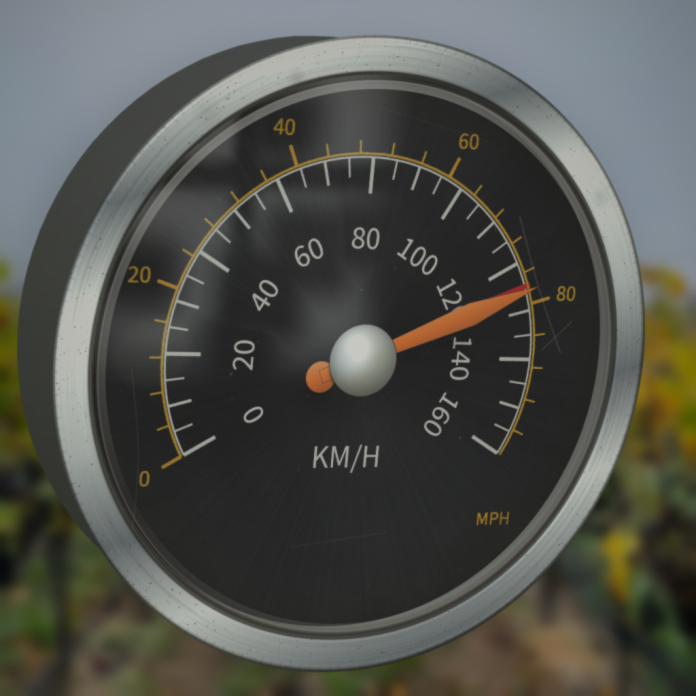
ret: 125km/h
